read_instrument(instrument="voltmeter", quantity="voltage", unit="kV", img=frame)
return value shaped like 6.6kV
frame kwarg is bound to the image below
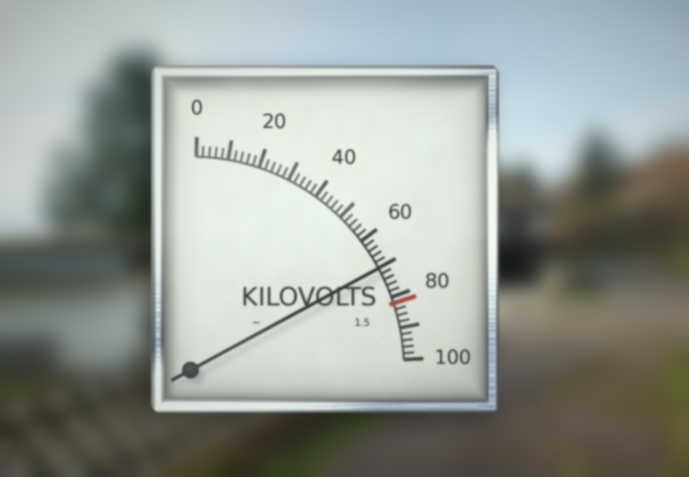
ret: 70kV
